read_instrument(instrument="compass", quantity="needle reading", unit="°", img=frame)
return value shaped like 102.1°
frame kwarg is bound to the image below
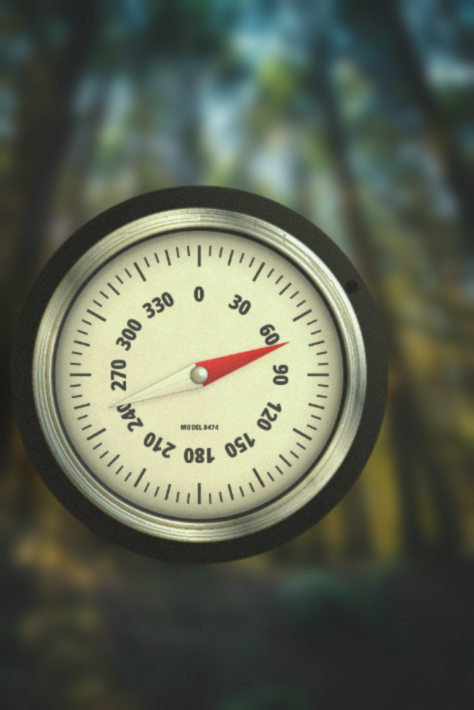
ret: 70°
